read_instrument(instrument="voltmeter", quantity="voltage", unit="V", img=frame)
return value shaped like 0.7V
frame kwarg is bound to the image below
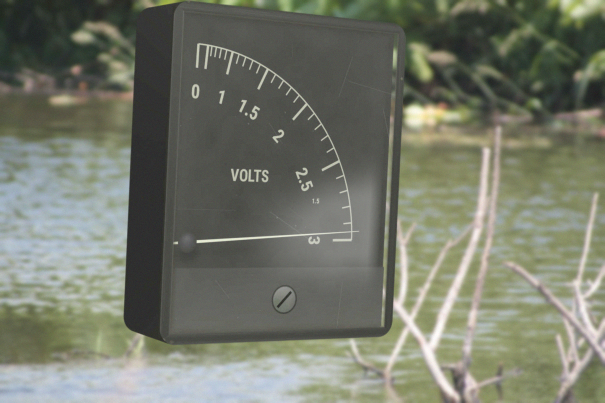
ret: 2.95V
